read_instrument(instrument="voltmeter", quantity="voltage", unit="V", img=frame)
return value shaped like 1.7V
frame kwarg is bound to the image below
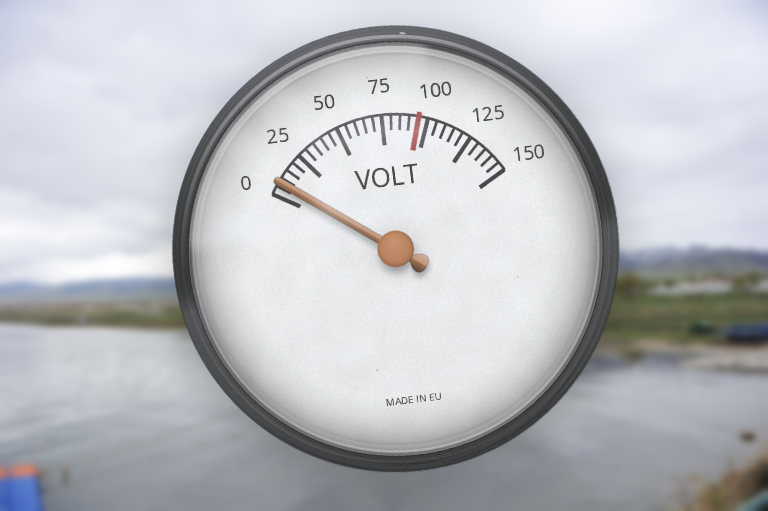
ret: 7.5V
